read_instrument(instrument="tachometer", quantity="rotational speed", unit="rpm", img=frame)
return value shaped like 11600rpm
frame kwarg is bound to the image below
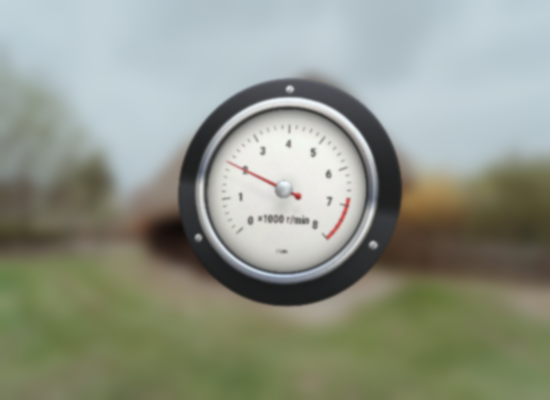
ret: 2000rpm
